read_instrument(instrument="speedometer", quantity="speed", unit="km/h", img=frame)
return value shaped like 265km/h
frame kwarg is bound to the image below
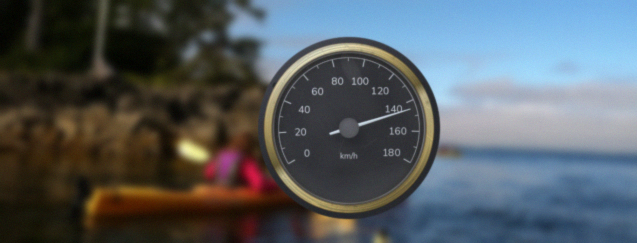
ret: 145km/h
